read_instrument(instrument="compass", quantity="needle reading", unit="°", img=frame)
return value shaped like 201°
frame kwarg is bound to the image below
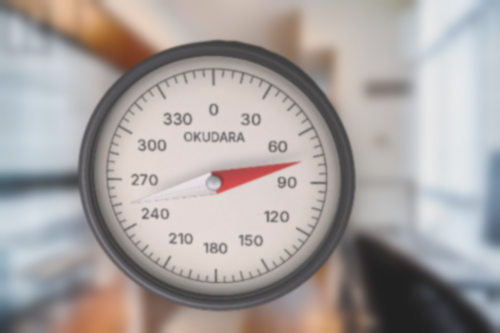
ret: 75°
